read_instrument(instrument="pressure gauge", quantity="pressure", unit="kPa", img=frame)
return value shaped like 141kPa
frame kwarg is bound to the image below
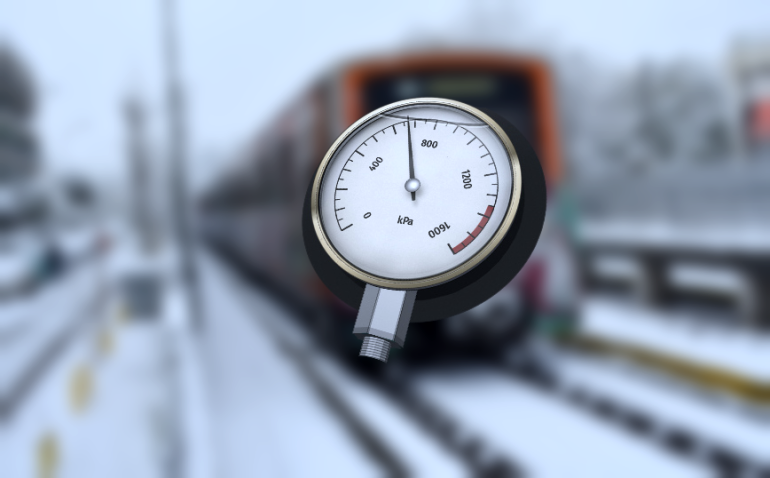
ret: 675kPa
